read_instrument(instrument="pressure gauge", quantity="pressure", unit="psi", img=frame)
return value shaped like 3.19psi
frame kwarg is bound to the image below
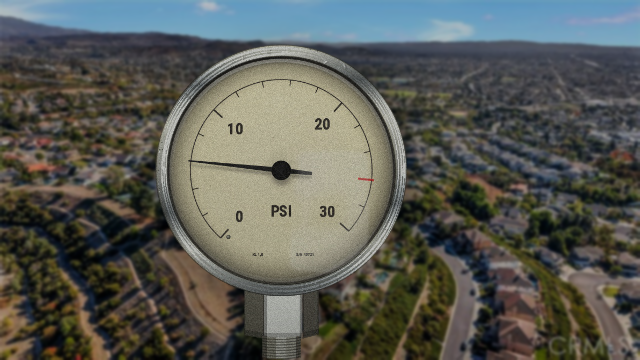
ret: 6psi
